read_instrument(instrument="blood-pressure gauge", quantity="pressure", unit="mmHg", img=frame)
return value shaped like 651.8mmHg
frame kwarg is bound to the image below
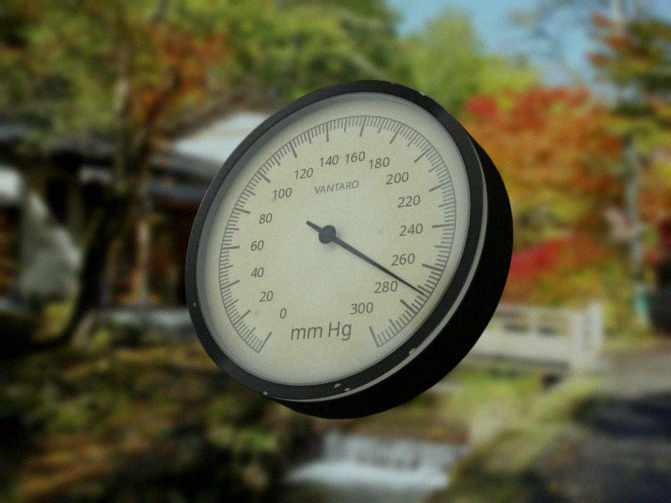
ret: 272mmHg
